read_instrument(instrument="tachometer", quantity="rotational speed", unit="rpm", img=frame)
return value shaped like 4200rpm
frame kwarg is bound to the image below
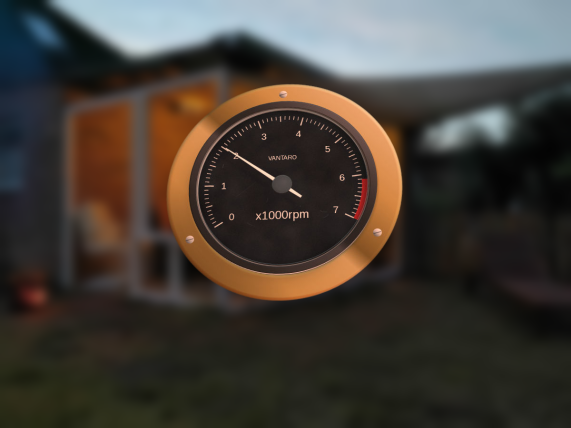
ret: 2000rpm
